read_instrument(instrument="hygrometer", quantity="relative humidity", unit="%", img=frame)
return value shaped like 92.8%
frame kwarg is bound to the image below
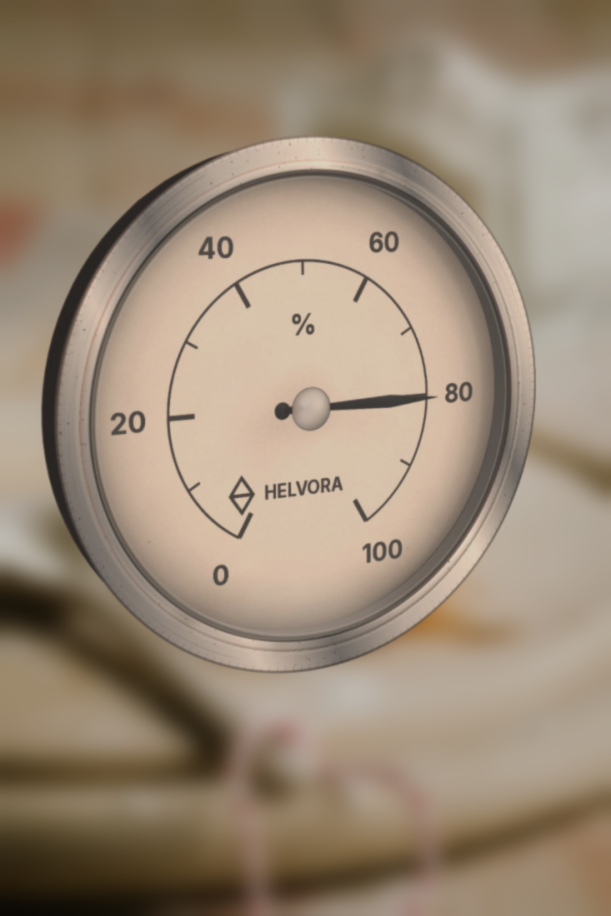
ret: 80%
